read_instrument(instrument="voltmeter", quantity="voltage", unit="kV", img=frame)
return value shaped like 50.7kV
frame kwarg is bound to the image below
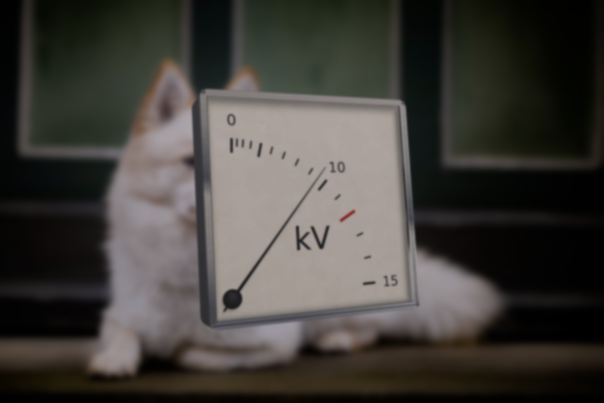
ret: 9.5kV
